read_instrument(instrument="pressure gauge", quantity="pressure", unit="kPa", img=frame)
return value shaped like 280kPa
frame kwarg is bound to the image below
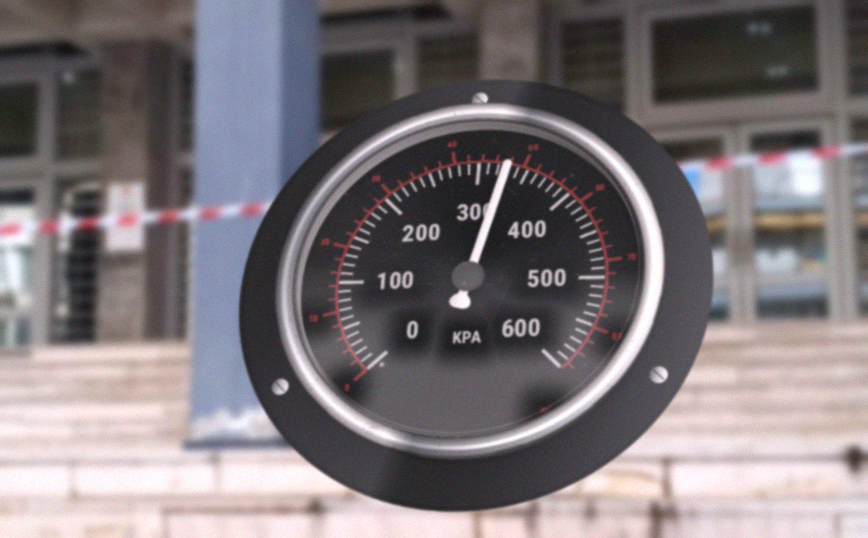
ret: 330kPa
